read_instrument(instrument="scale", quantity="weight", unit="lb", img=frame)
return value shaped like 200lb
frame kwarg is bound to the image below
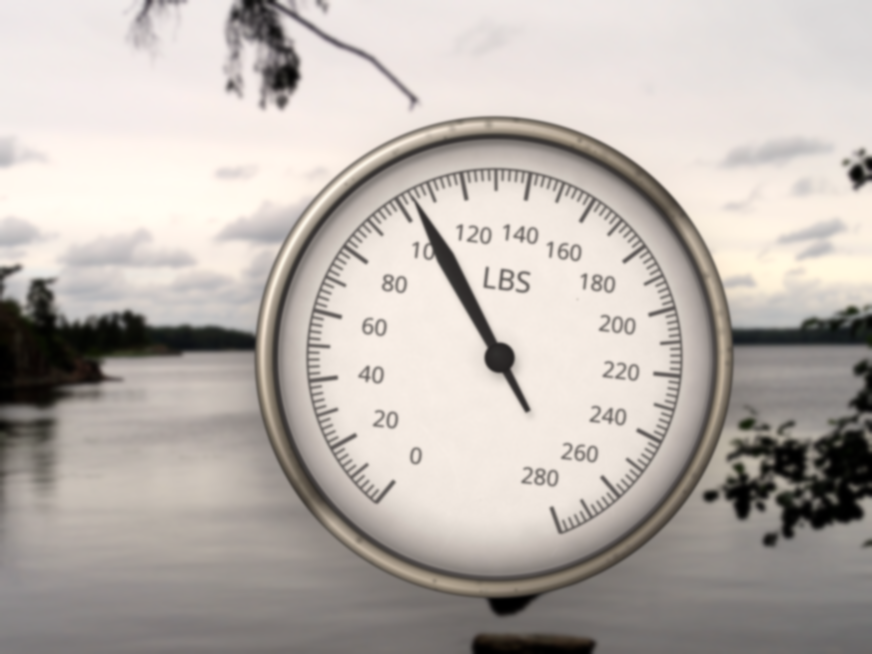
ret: 104lb
